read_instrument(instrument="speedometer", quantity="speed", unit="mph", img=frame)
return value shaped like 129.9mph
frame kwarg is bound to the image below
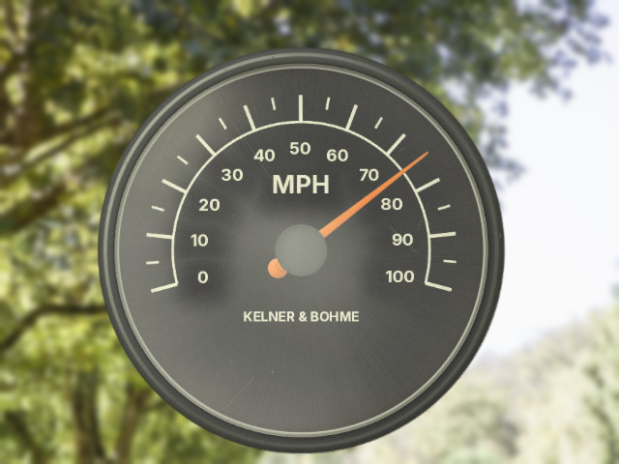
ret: 75mph
